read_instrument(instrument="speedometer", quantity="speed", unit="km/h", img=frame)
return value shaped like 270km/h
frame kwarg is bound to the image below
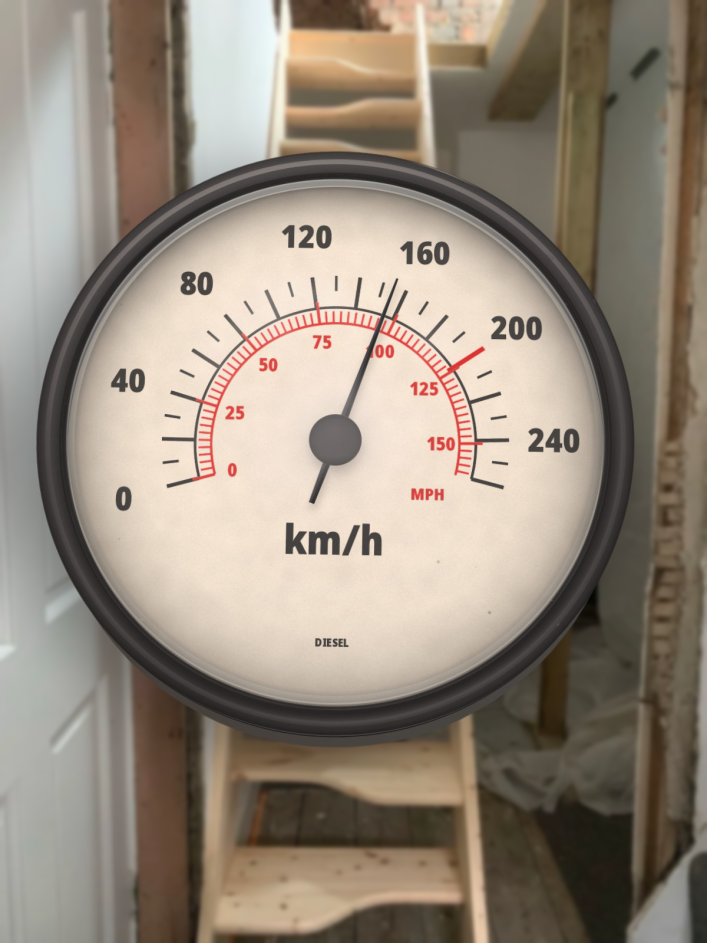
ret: 155km/h
